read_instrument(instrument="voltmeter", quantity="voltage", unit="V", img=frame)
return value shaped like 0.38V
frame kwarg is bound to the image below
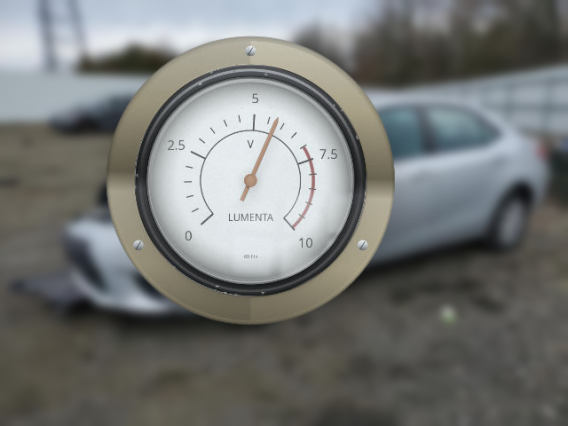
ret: 5.75V
